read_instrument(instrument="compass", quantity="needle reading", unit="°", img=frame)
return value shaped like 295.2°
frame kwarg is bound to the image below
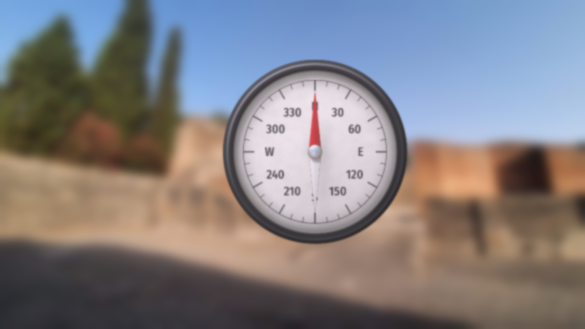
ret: 0°
